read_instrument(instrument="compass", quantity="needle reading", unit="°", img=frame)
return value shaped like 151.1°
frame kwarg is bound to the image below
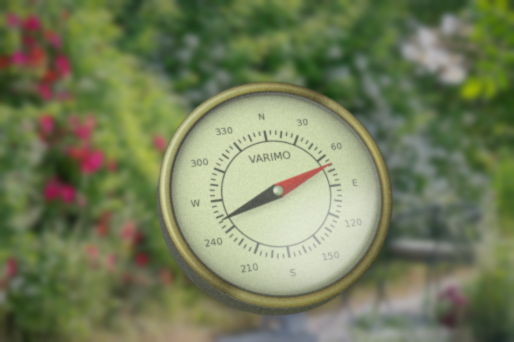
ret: 70°
